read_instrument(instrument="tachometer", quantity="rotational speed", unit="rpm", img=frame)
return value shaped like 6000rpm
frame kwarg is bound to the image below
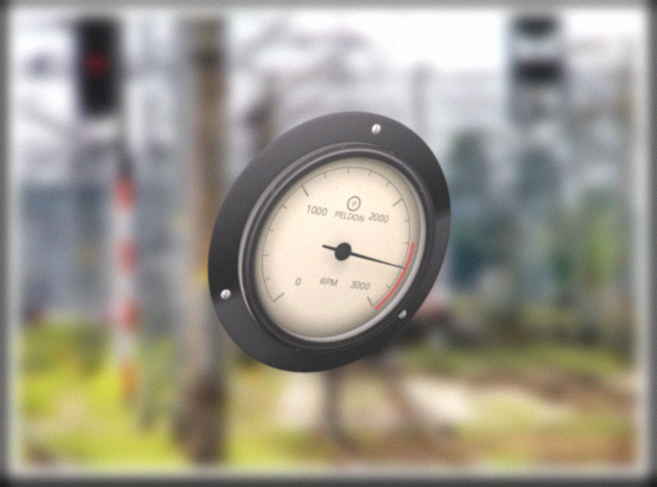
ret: 2600rpm
